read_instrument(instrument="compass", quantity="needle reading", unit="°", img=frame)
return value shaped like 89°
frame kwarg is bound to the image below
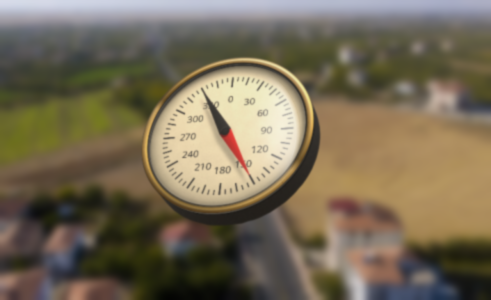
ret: 150°
